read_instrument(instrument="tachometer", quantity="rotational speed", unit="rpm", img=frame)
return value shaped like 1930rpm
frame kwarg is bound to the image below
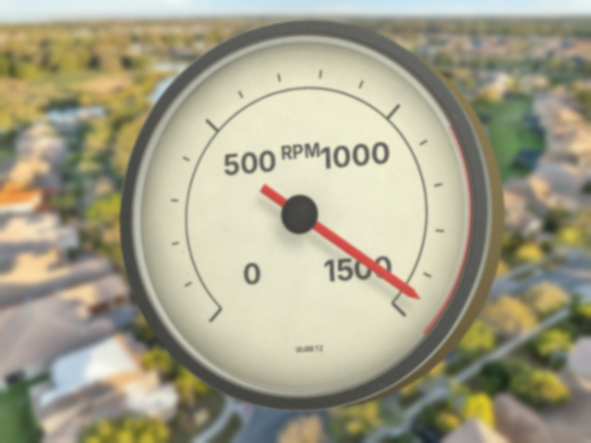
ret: 1450rpm
